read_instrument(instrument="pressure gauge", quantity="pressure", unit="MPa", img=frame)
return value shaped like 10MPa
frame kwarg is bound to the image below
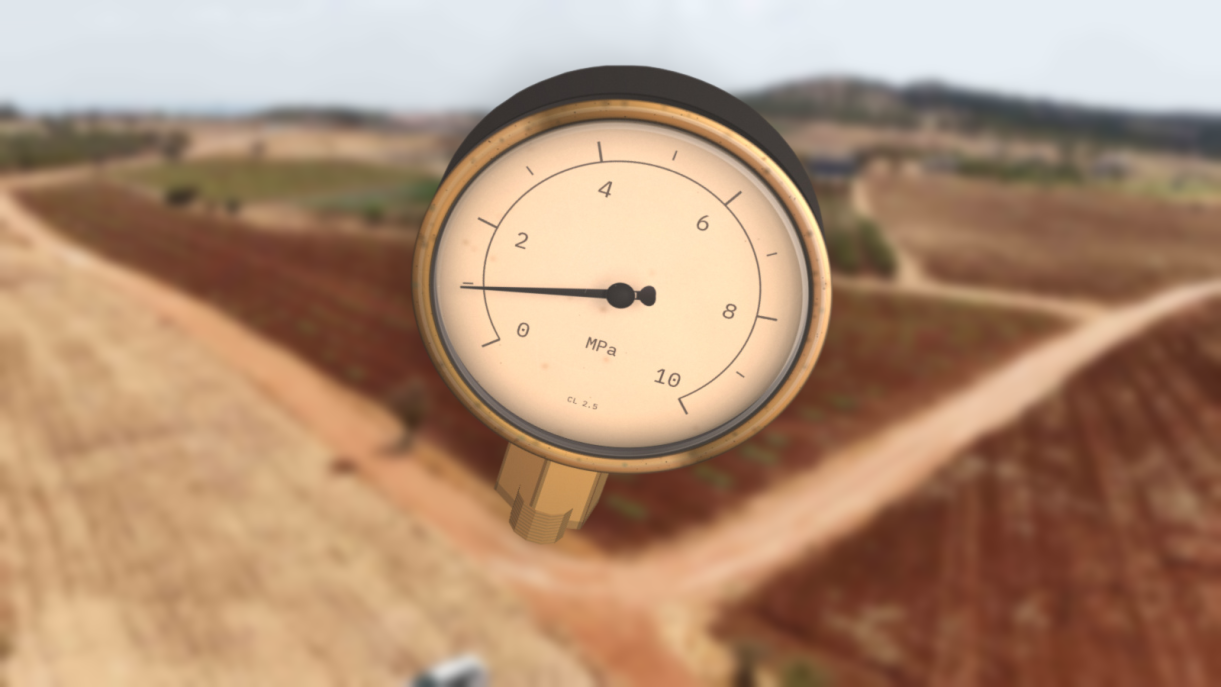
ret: 1MPa
